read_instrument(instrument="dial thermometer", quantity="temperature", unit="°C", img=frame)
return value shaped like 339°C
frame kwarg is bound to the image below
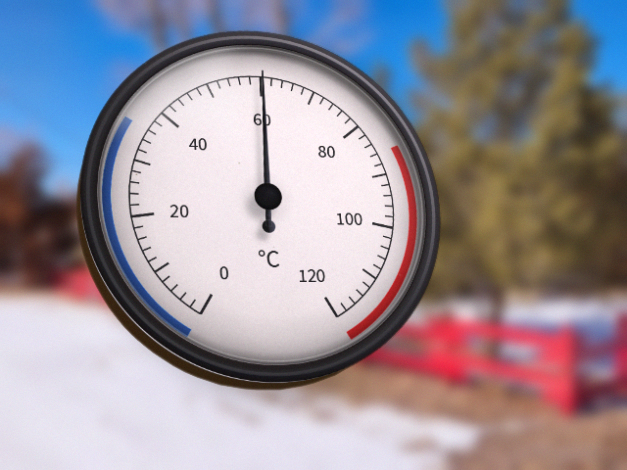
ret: 60°C
